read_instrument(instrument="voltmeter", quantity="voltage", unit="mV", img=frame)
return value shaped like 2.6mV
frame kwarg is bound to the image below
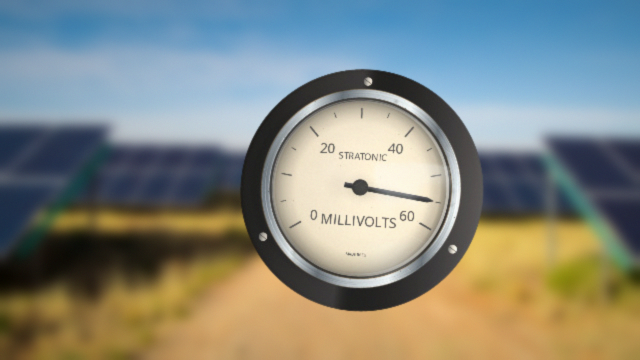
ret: 55mV
